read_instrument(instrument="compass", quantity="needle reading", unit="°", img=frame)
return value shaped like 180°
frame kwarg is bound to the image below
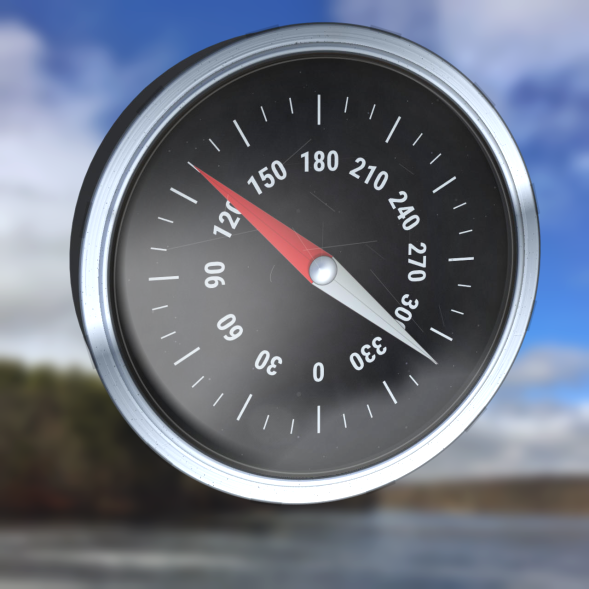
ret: 130°
